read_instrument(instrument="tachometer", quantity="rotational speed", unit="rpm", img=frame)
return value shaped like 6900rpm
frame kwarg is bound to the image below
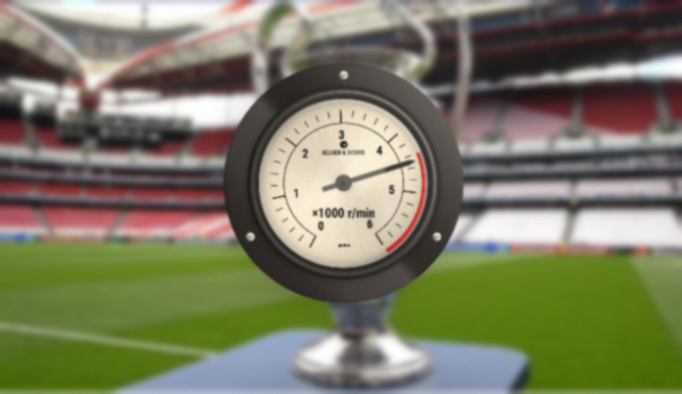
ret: 4500rpm
